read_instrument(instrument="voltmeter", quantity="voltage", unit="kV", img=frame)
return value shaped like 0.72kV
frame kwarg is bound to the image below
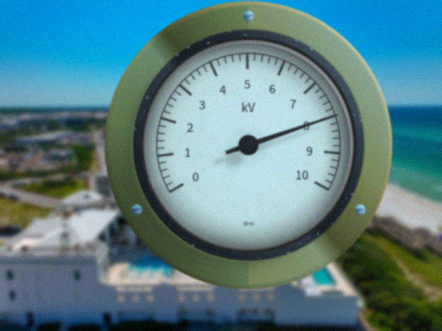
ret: 8kV
